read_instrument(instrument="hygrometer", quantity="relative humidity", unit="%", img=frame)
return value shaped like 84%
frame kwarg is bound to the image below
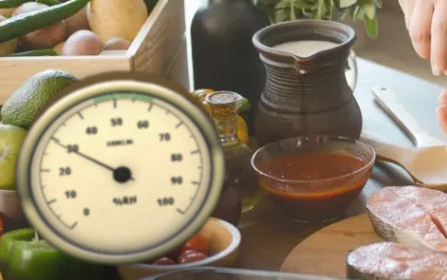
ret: 30%
